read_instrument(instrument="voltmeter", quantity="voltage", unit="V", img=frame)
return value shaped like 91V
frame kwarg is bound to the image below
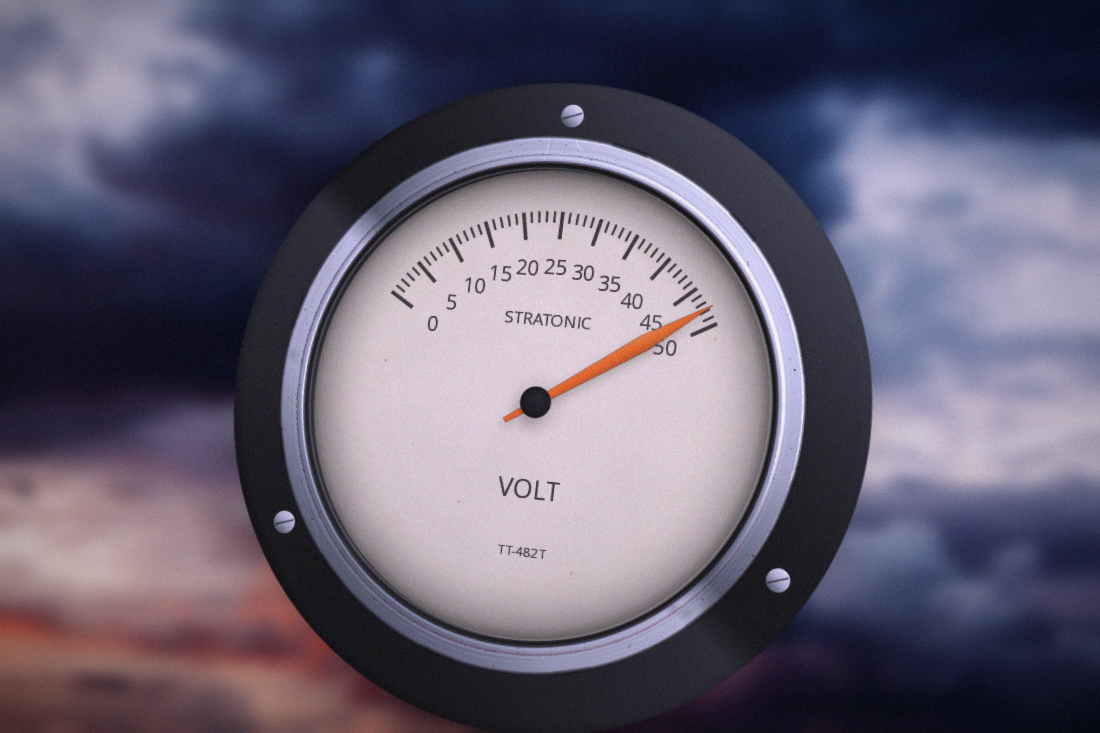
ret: 48V
